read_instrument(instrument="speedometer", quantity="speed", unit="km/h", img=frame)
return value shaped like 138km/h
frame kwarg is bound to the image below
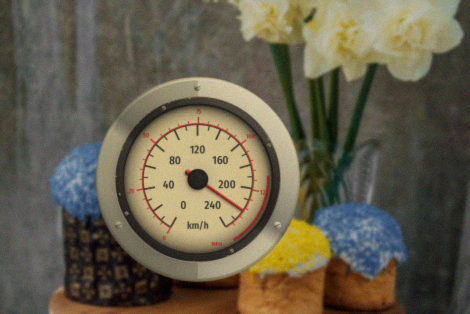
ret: 220km/h
